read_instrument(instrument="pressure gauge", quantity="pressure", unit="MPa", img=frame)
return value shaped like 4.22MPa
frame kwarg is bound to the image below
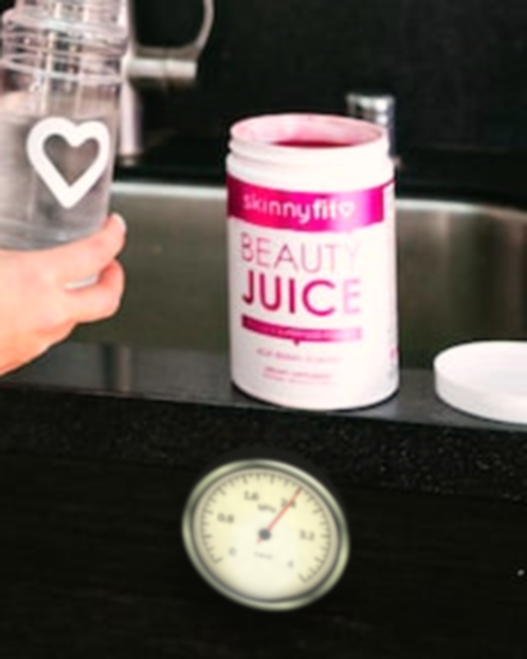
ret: 2.4MPa
